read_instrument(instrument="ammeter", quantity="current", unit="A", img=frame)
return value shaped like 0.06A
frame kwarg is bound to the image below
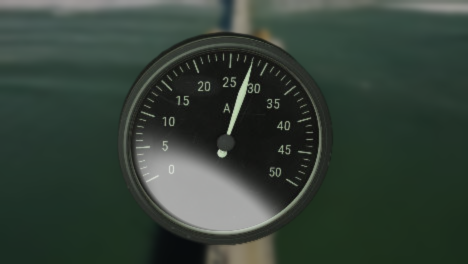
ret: 28A
